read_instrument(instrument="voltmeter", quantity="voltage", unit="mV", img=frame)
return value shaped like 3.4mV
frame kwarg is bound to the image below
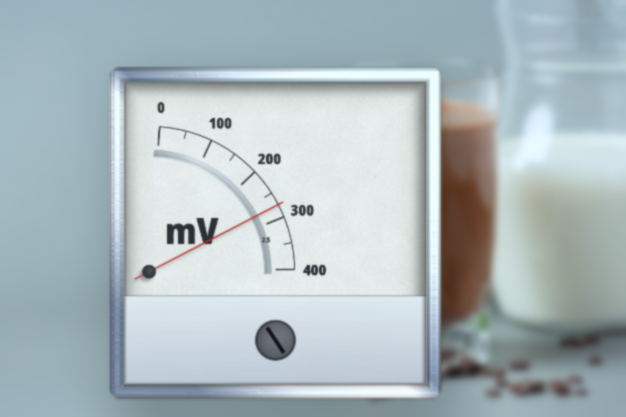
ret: 275mV
